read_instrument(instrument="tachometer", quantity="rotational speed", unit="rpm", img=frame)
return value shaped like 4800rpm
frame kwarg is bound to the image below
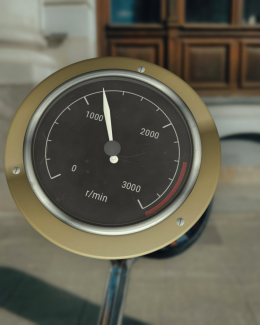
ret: 1200rpm
